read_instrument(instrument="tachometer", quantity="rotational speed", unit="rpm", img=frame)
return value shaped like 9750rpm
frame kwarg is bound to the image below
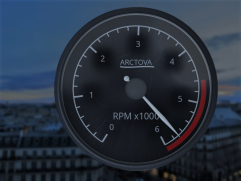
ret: 5700rpm
